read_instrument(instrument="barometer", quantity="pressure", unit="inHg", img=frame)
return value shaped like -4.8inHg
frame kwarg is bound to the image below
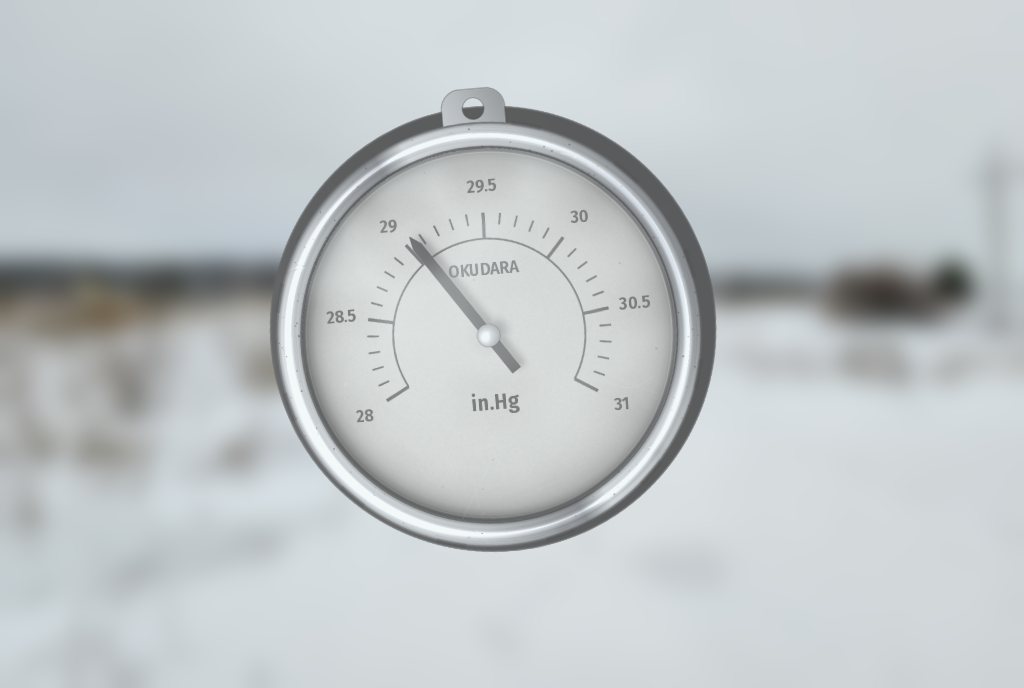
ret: 29.05inHg
